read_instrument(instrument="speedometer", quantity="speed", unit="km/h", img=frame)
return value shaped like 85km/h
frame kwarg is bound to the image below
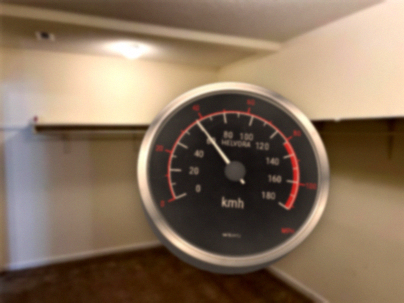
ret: 60km/h
